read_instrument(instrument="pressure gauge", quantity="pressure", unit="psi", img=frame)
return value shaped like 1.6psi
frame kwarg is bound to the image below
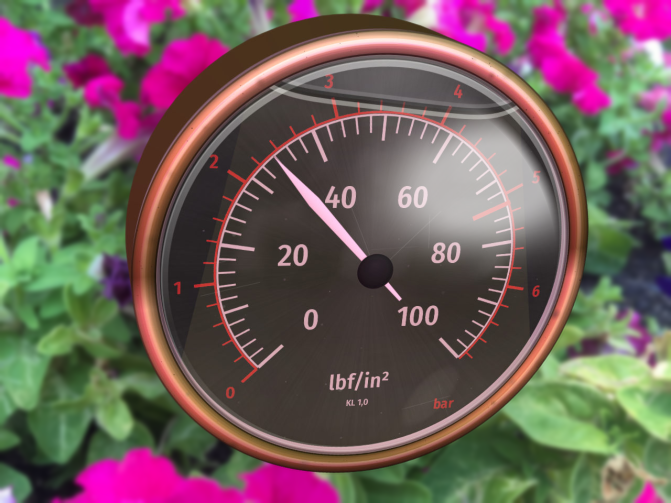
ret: 34psi
